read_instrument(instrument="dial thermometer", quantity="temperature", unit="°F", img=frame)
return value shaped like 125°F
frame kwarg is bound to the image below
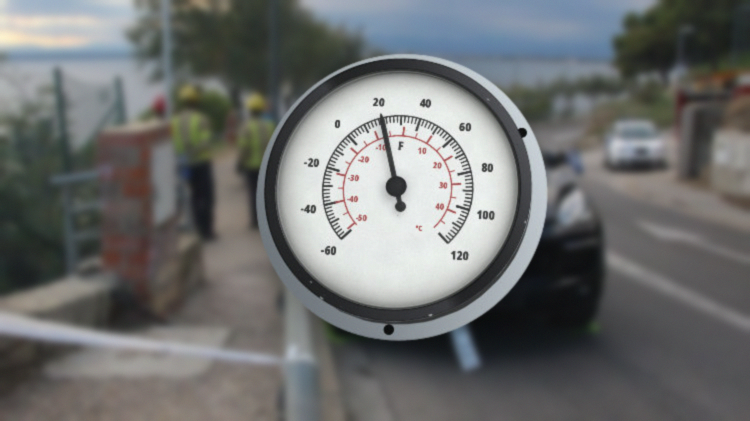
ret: 20°F
